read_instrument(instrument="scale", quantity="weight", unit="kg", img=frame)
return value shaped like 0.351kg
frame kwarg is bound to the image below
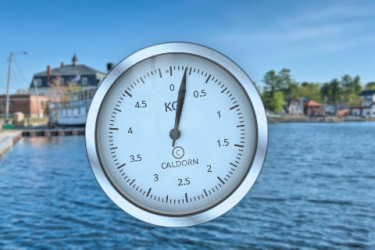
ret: 0.2kg
